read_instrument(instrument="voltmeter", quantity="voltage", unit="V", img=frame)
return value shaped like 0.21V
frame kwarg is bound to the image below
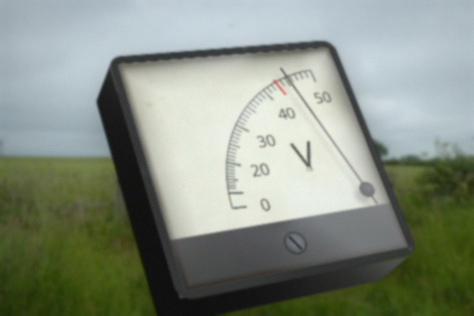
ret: 45V
